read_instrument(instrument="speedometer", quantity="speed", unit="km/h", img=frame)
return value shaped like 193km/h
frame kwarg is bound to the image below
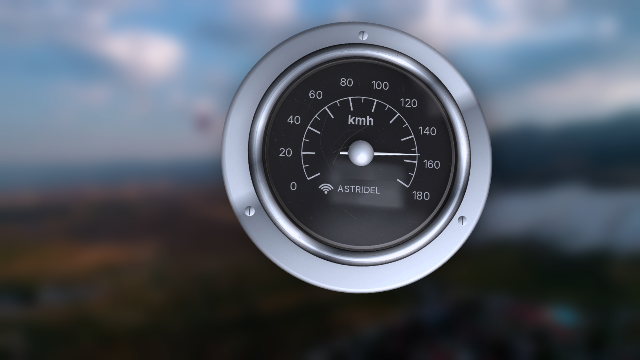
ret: 155km/h
